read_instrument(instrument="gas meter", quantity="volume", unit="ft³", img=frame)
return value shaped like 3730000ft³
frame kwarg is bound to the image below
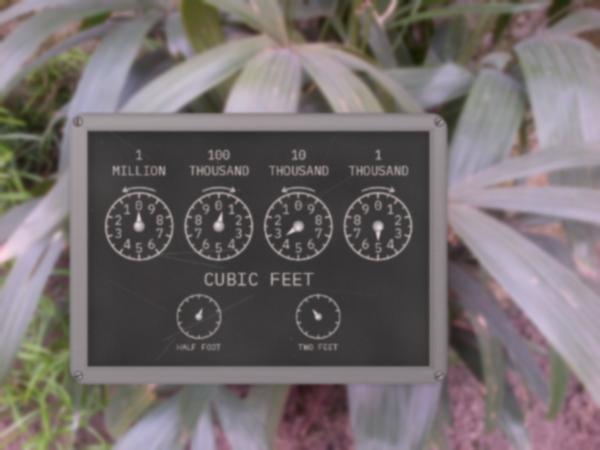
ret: 3500ft³
